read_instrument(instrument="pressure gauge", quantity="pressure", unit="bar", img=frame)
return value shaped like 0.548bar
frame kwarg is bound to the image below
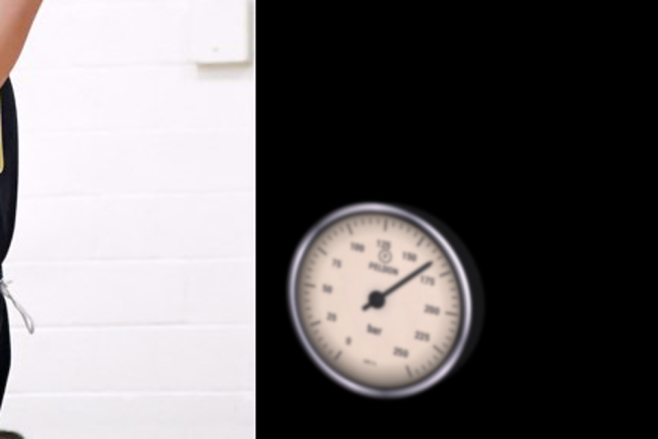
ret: 165bar
